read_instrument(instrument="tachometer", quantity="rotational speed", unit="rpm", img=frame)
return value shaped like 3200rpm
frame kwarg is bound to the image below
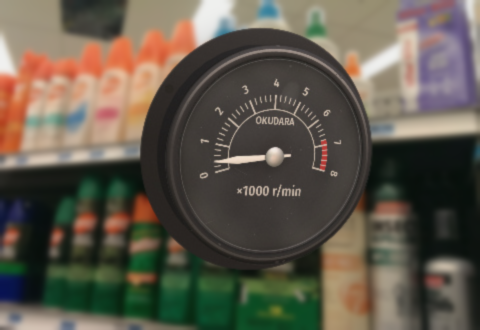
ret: 400rpm
